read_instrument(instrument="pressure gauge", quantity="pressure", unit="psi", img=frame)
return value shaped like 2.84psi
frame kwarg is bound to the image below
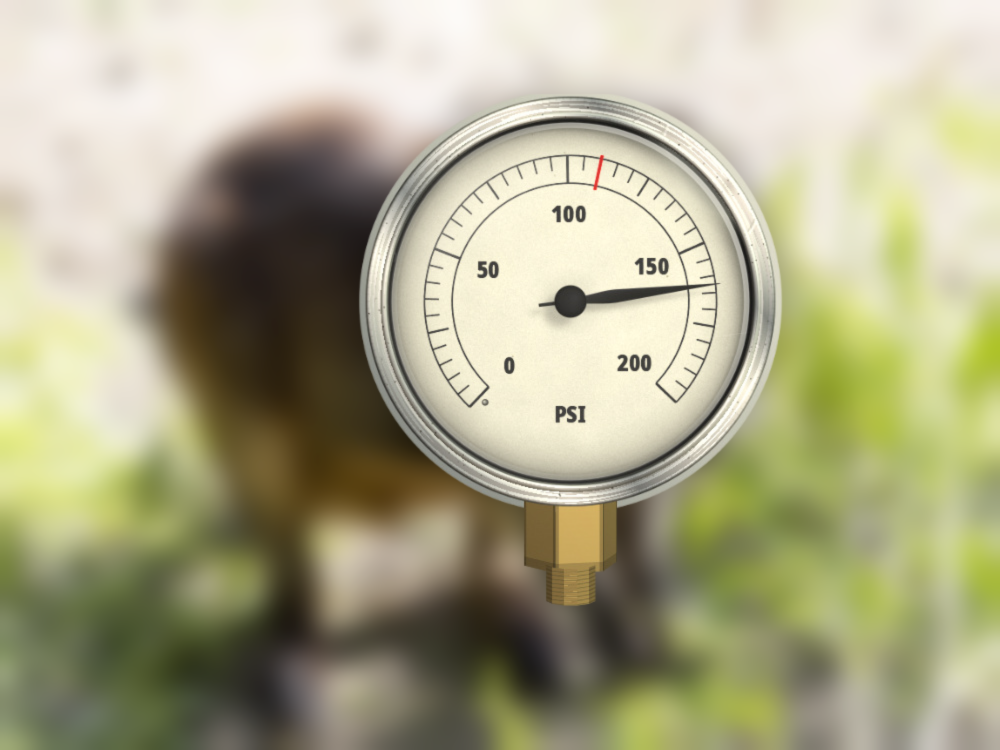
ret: 162.5psi
